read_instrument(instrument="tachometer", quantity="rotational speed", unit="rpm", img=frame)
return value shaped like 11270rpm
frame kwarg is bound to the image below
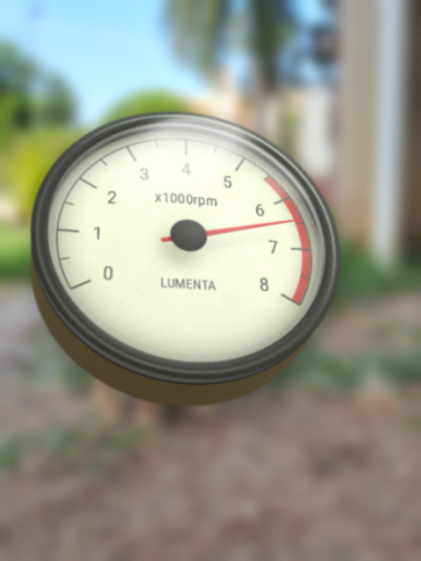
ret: 6500rpm
